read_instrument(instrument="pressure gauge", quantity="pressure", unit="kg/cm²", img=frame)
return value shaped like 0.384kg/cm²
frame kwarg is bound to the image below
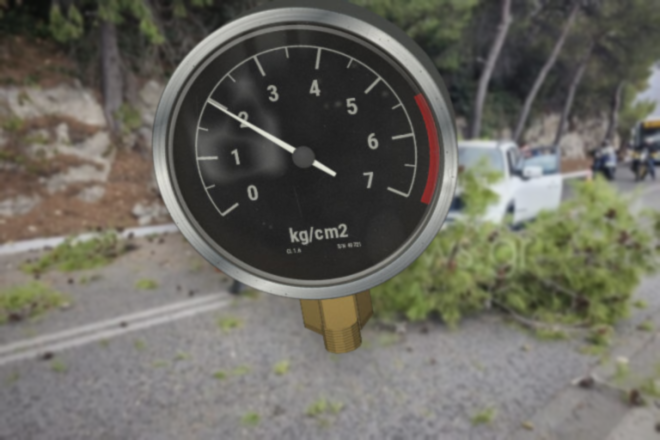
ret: 2kg/cm²
